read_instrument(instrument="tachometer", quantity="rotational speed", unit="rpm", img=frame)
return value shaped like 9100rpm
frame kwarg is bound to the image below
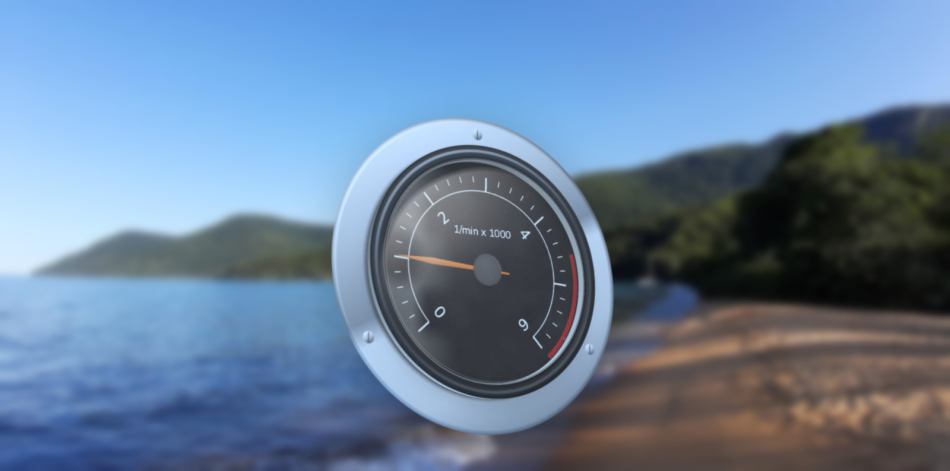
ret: 1000rpm
